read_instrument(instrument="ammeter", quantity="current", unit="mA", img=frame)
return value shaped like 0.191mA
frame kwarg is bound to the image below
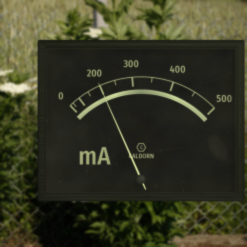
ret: 200mA
